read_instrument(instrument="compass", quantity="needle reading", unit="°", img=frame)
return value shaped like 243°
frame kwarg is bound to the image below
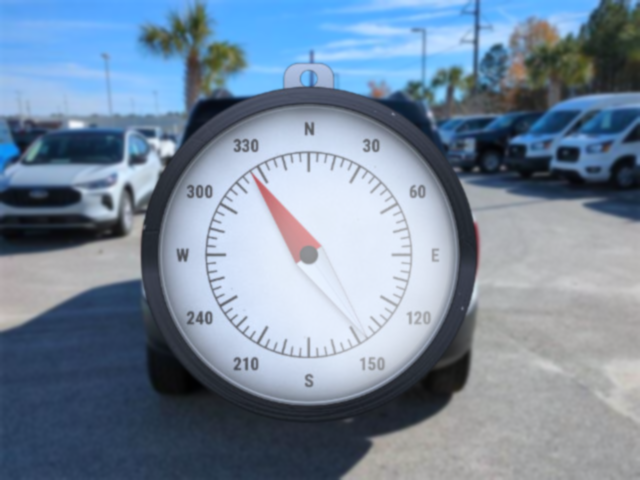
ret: 325°
